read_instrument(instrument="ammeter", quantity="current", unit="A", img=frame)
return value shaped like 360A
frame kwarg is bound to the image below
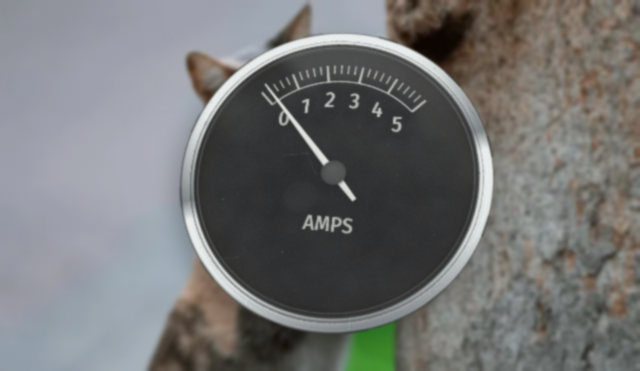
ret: 0.2A
